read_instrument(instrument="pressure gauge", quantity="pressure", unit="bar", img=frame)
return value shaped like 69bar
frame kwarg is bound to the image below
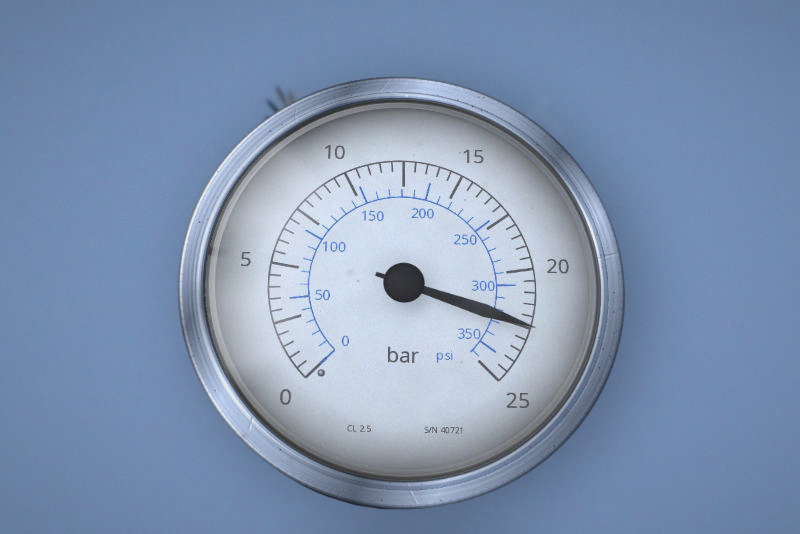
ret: 22.5bar
